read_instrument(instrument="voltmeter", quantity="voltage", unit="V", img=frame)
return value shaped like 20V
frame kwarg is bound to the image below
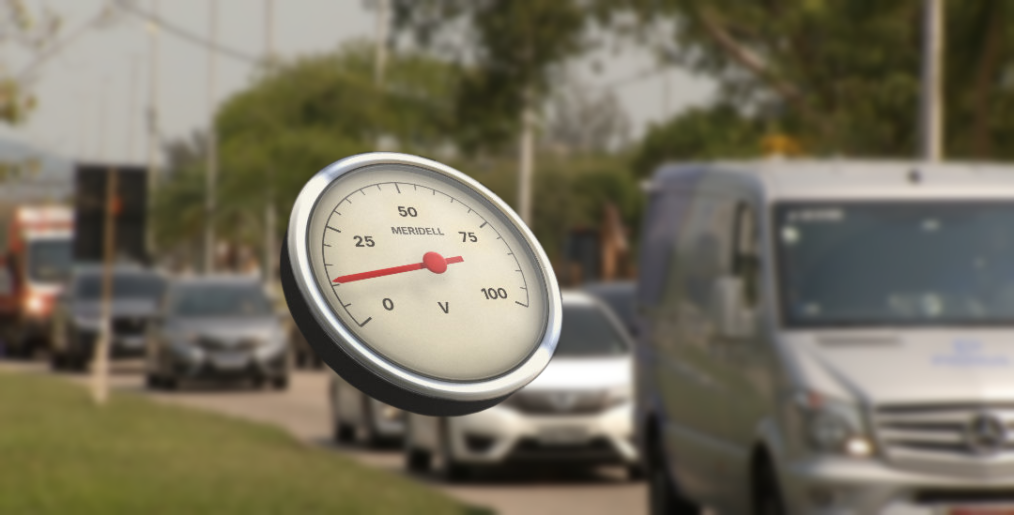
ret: 10V
